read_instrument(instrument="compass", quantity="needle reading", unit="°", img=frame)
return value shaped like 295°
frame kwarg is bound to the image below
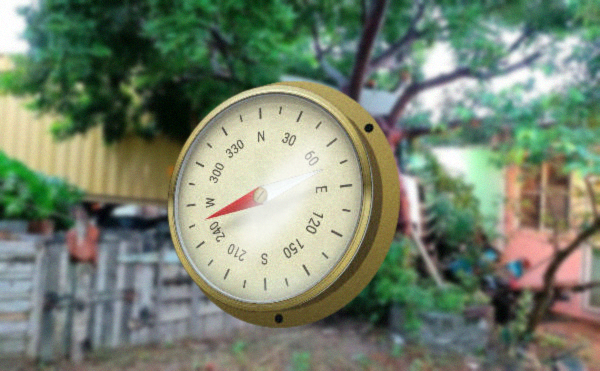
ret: 255°
